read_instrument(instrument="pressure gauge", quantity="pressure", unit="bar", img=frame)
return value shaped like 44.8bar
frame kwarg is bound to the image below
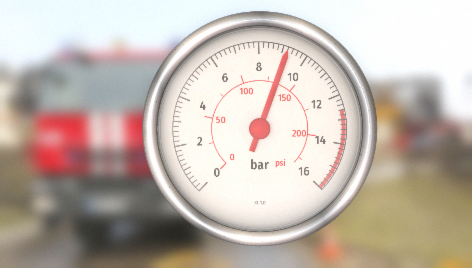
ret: 9.2bar
